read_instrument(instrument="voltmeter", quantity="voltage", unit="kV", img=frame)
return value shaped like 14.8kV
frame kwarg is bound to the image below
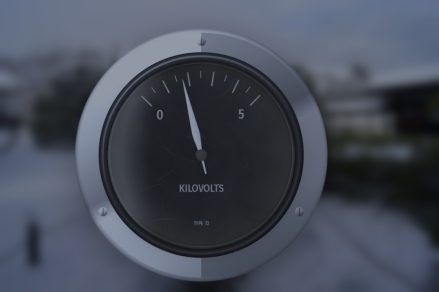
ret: 1.75kV
